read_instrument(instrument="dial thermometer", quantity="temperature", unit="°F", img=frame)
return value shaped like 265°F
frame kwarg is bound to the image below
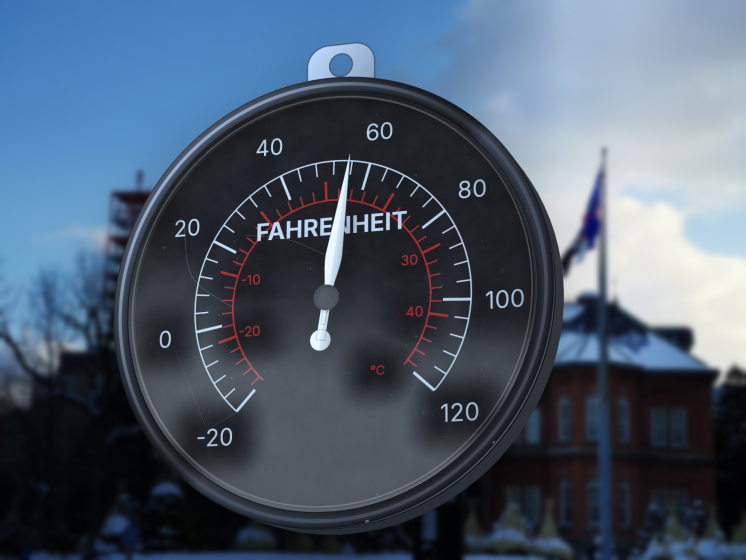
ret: 56°F
